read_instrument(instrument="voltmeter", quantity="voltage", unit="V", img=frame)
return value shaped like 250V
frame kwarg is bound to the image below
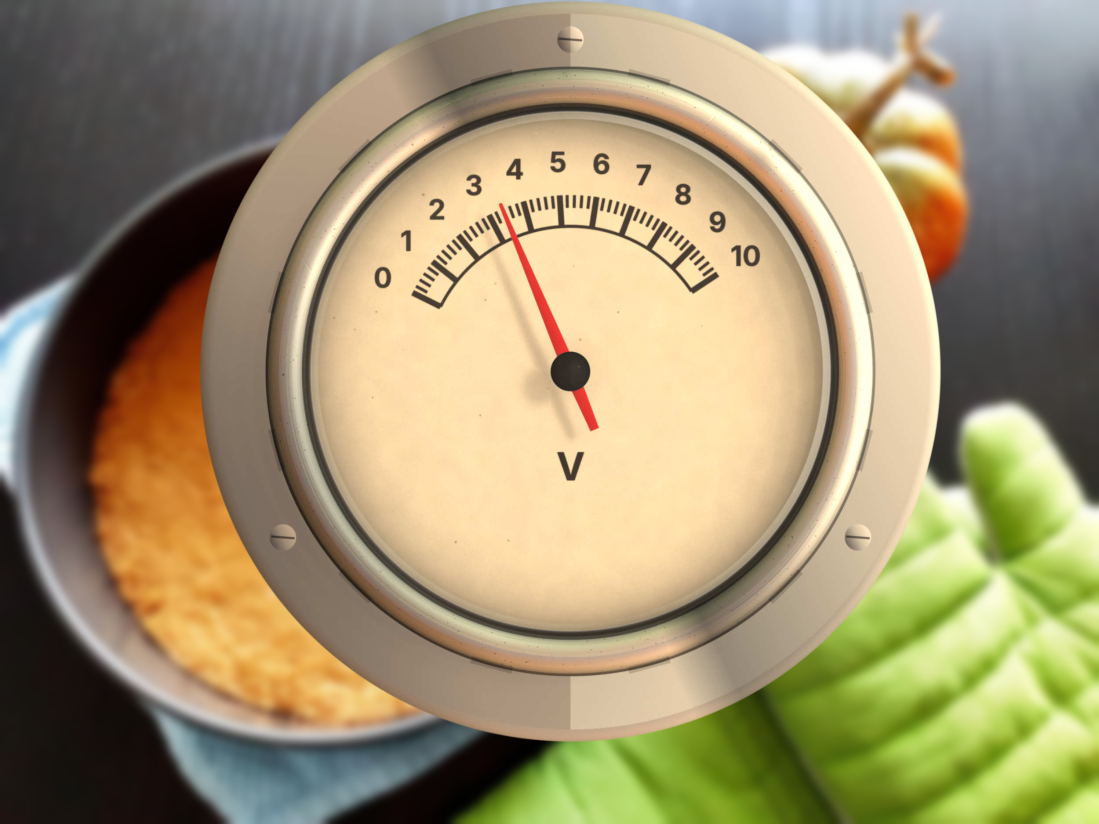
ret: 3.4V
